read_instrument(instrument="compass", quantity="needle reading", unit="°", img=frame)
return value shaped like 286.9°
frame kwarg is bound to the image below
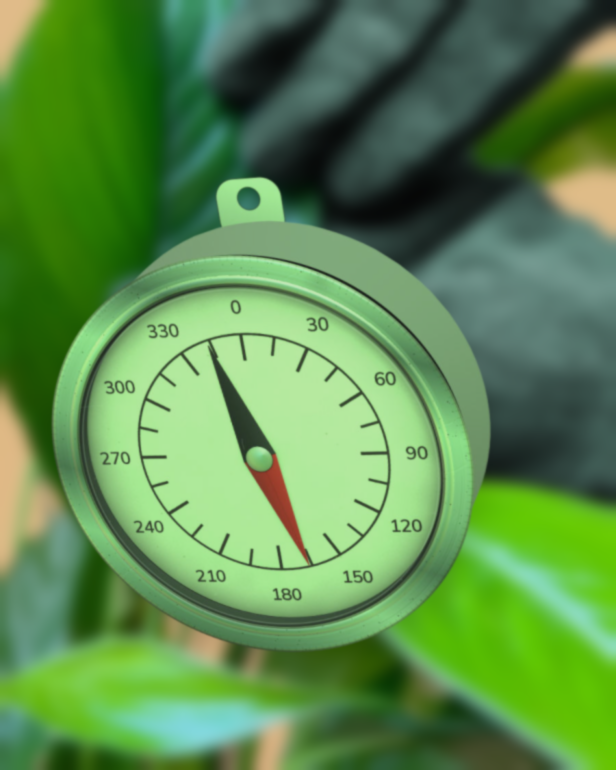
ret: 165°
